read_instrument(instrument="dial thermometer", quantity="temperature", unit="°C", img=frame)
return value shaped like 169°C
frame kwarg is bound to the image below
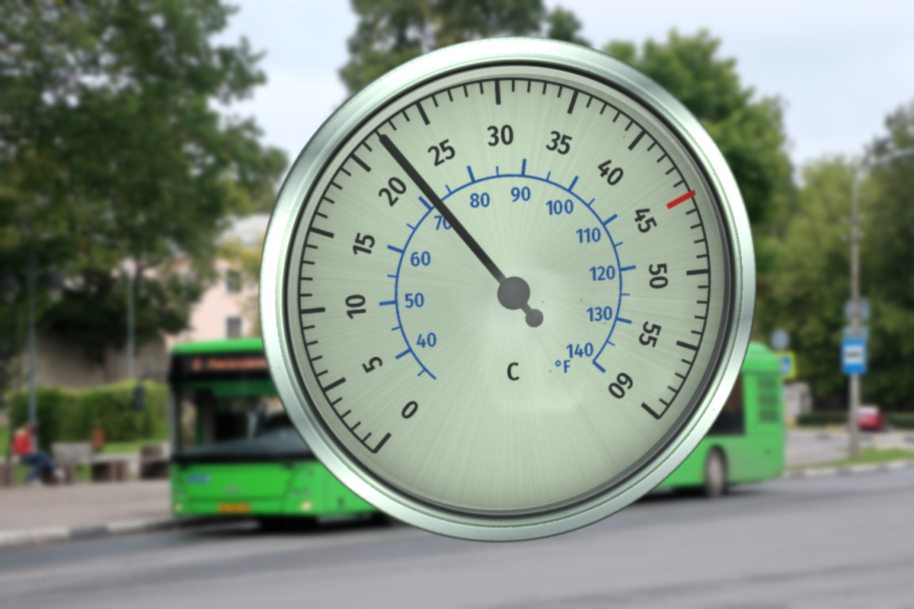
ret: 22°C
